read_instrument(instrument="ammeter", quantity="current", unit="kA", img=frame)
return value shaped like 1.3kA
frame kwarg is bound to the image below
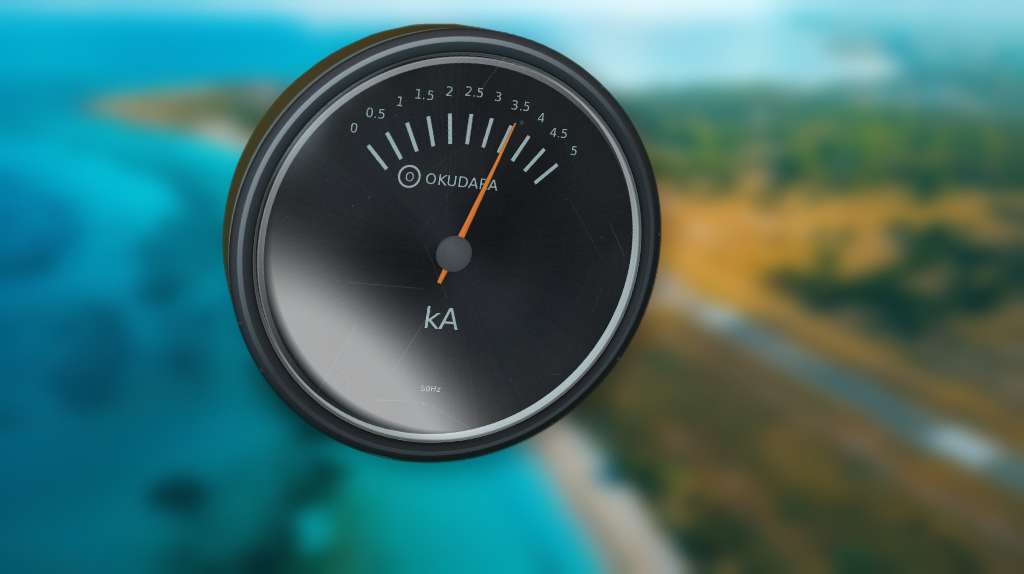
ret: 3.5kA
